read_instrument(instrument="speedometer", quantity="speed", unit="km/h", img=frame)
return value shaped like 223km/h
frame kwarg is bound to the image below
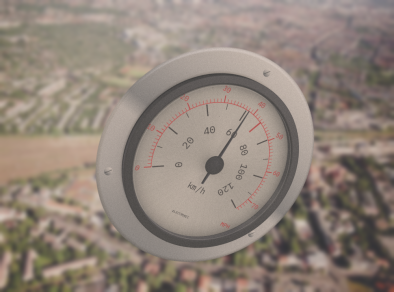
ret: 60km/h
